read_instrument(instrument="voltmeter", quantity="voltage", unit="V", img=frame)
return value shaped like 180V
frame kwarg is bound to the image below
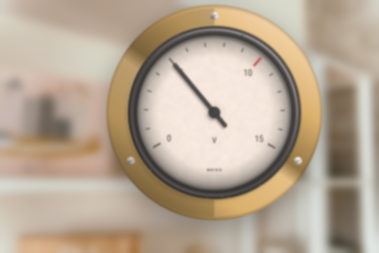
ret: 5V
